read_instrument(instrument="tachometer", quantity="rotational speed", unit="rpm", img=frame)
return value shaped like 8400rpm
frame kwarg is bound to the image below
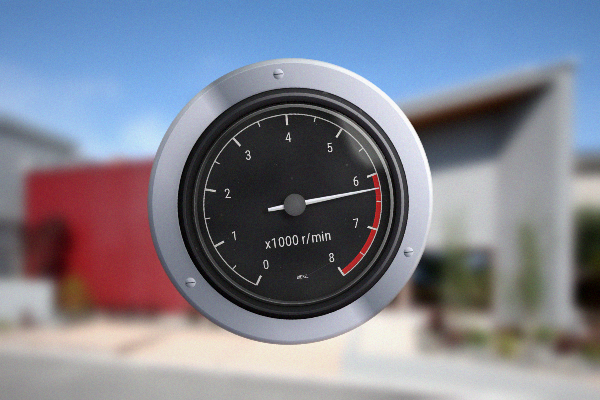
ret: 6250rpm
